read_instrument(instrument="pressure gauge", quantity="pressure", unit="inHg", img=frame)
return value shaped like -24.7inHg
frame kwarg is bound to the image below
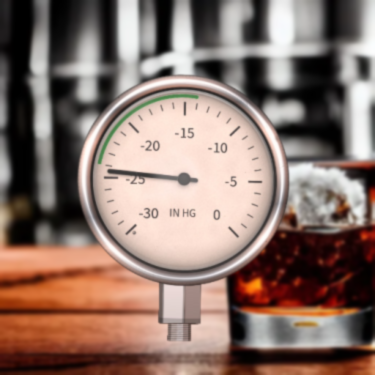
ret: -24.5inHg
